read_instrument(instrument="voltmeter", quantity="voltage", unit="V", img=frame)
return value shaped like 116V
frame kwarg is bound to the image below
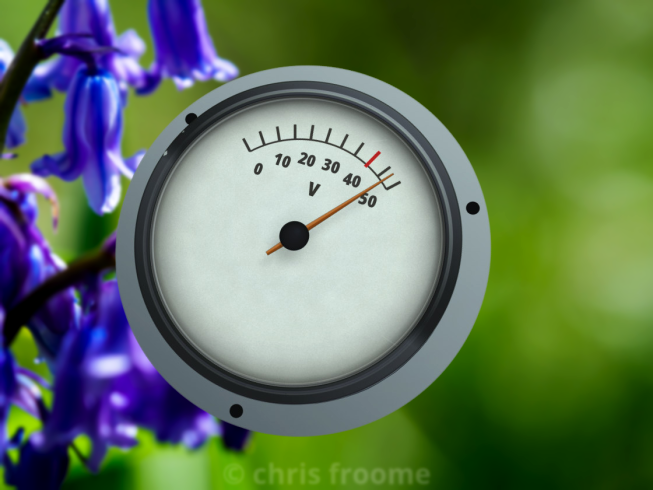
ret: 47.5V
